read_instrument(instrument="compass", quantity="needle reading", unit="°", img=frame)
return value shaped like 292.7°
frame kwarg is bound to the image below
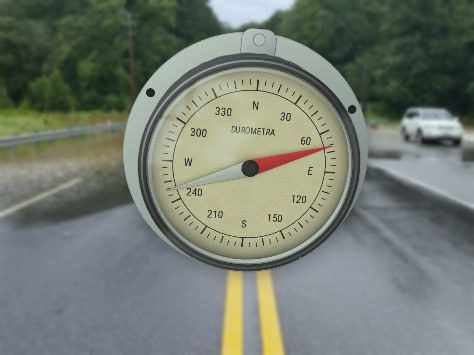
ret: 70°
